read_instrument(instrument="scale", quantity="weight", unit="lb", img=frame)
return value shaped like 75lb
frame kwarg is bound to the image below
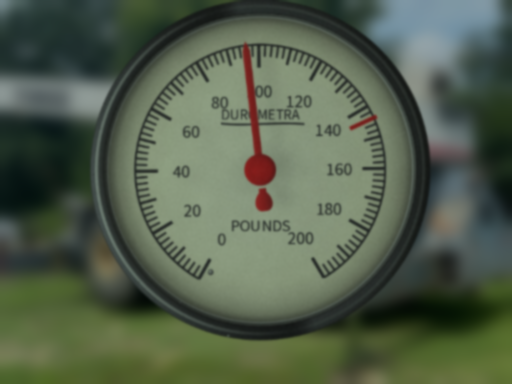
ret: 96lb
